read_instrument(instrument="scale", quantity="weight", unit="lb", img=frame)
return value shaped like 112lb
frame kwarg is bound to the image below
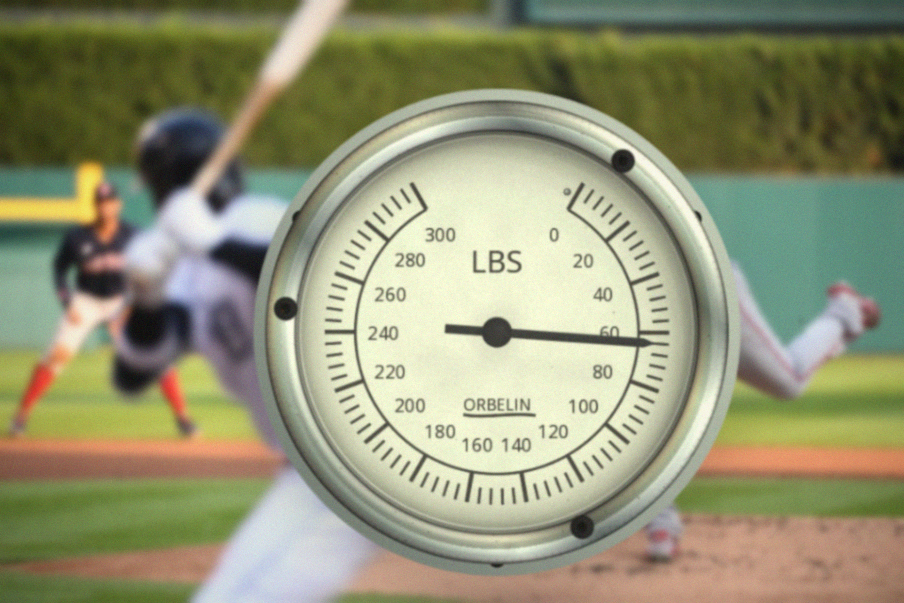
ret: 64lb
